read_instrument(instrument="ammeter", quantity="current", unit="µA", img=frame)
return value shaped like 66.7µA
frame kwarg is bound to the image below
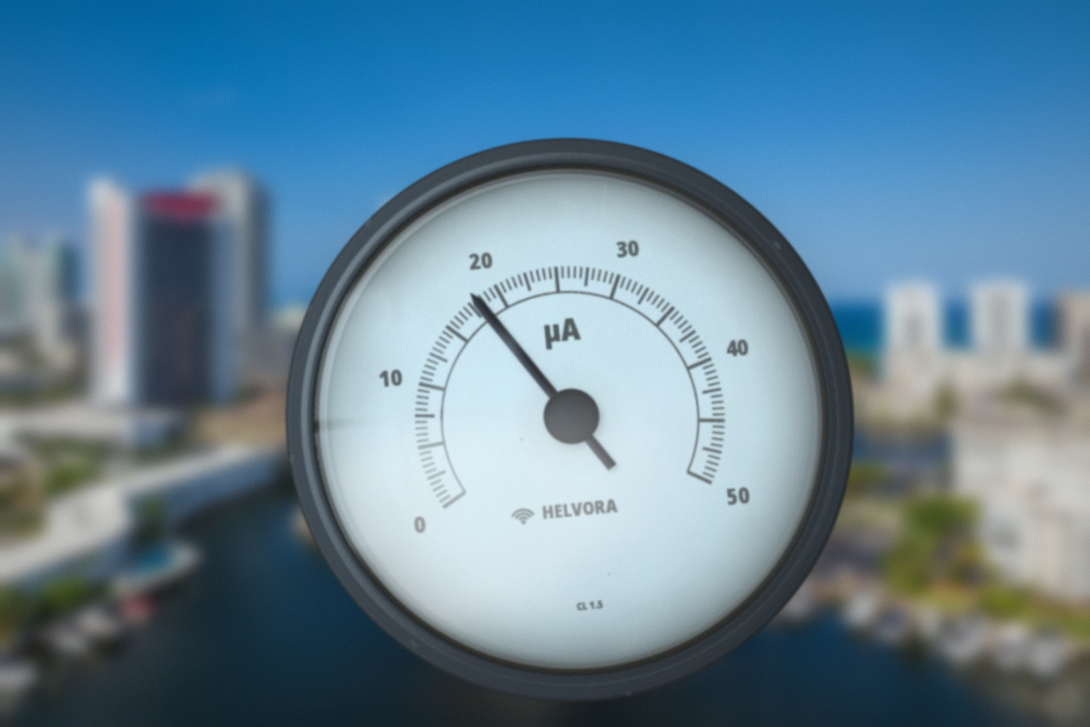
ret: 18µA
